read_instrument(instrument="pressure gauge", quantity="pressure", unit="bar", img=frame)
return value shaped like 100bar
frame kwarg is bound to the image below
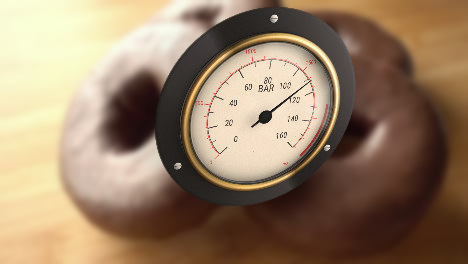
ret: 110bar
